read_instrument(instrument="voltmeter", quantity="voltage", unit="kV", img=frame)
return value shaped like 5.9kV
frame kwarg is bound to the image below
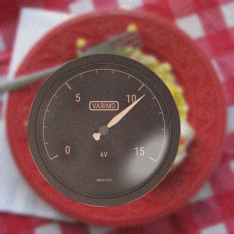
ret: 10.5kV
